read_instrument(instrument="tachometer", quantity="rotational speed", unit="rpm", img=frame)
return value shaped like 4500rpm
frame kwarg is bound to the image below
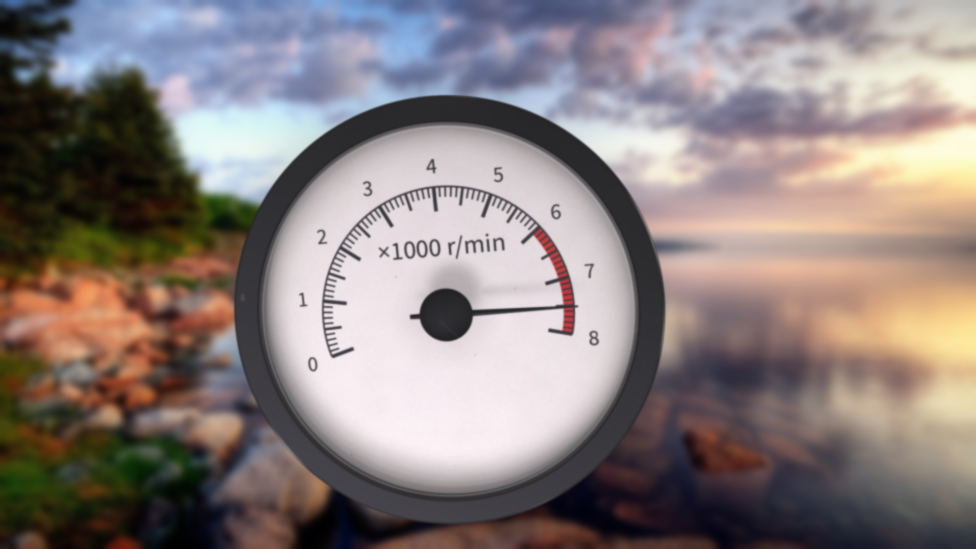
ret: 7500rpm
